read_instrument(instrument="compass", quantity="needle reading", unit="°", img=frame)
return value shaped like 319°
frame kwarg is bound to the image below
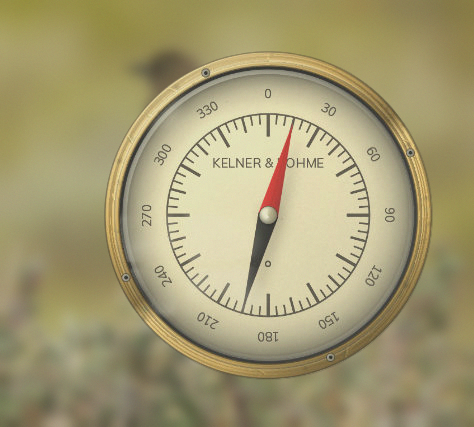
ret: 15°
